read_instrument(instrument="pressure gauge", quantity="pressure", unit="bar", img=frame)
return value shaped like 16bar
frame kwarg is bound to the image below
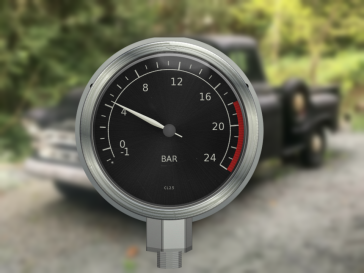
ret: 4.5bar
